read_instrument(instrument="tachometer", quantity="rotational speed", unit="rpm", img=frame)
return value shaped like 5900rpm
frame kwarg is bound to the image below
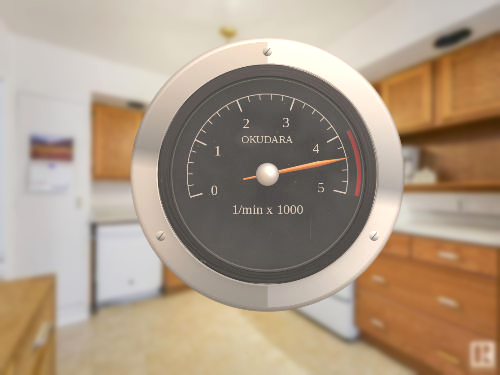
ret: 4400rpm
